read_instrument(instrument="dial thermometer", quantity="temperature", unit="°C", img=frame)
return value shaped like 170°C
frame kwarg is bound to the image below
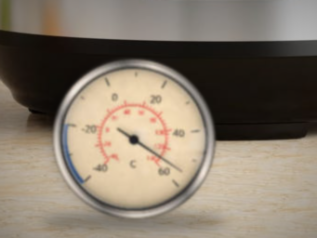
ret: 55°C
